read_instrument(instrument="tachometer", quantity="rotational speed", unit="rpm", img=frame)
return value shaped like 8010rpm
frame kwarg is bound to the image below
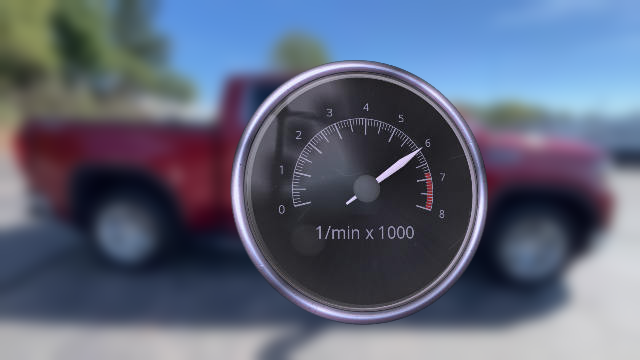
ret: 6000rpm
